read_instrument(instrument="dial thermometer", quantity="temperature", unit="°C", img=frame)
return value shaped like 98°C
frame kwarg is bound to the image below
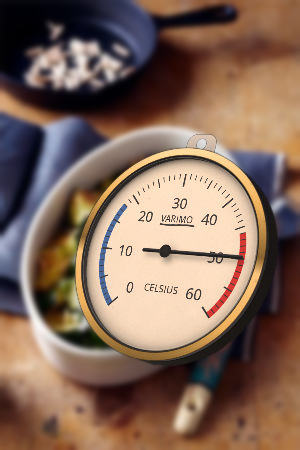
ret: 50°C
